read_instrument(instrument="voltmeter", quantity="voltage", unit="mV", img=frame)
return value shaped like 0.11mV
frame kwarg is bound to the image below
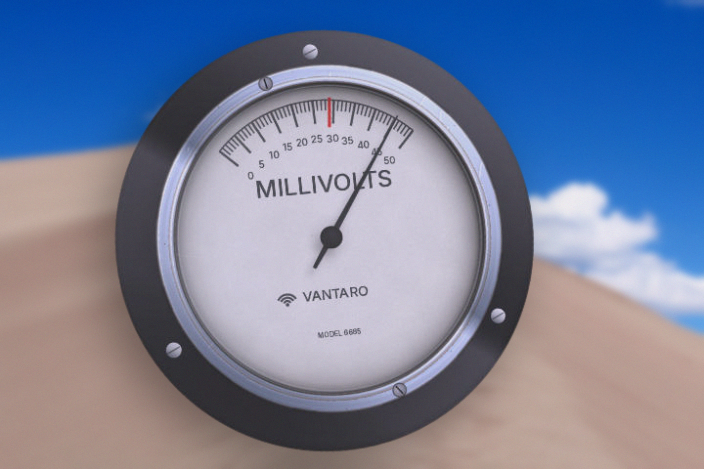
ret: 45mV
